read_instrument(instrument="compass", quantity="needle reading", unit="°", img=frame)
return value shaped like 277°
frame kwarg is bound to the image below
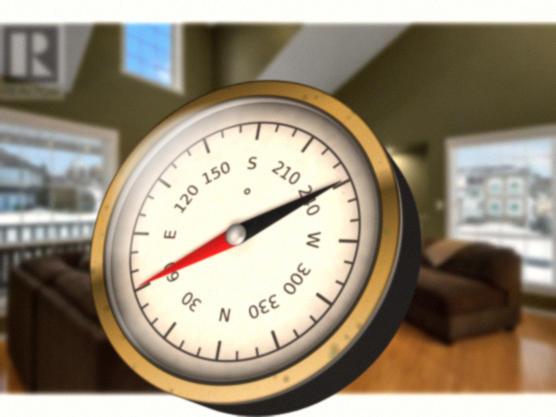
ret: 60°
